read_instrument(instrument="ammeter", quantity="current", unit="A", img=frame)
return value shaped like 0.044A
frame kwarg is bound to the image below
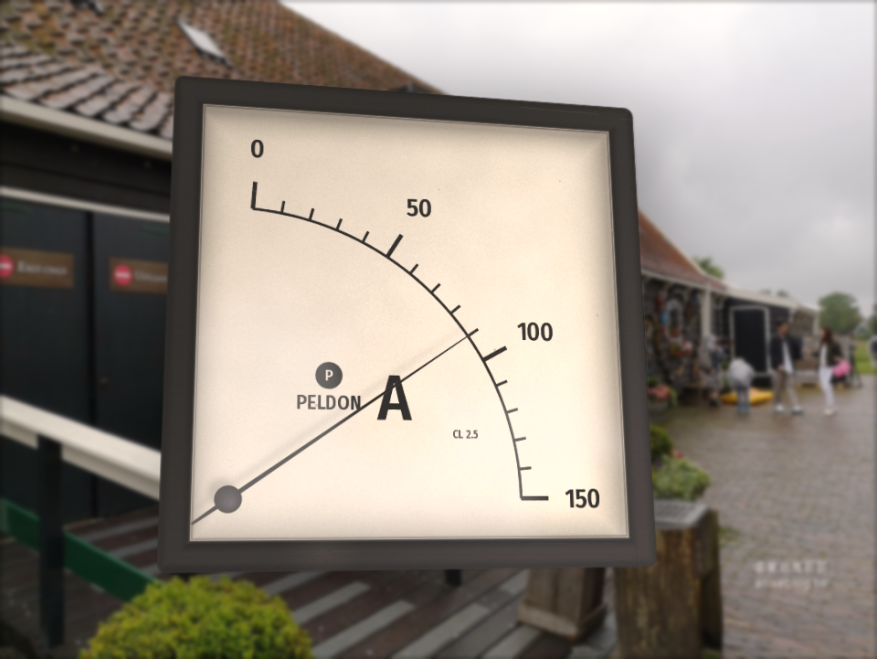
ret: 90A
